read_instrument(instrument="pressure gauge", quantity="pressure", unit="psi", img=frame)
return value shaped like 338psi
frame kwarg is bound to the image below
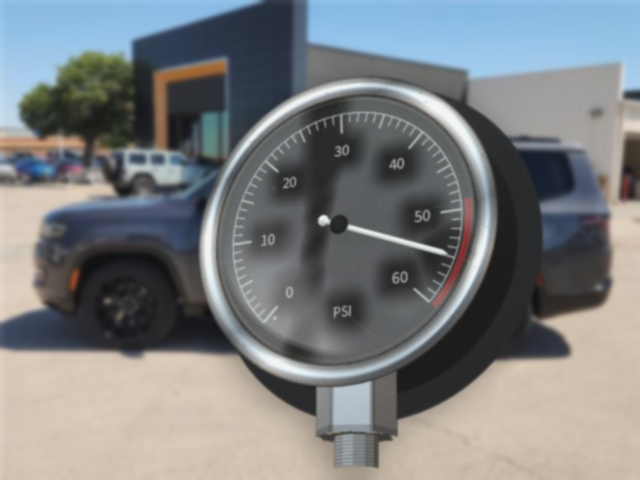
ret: 55psi
